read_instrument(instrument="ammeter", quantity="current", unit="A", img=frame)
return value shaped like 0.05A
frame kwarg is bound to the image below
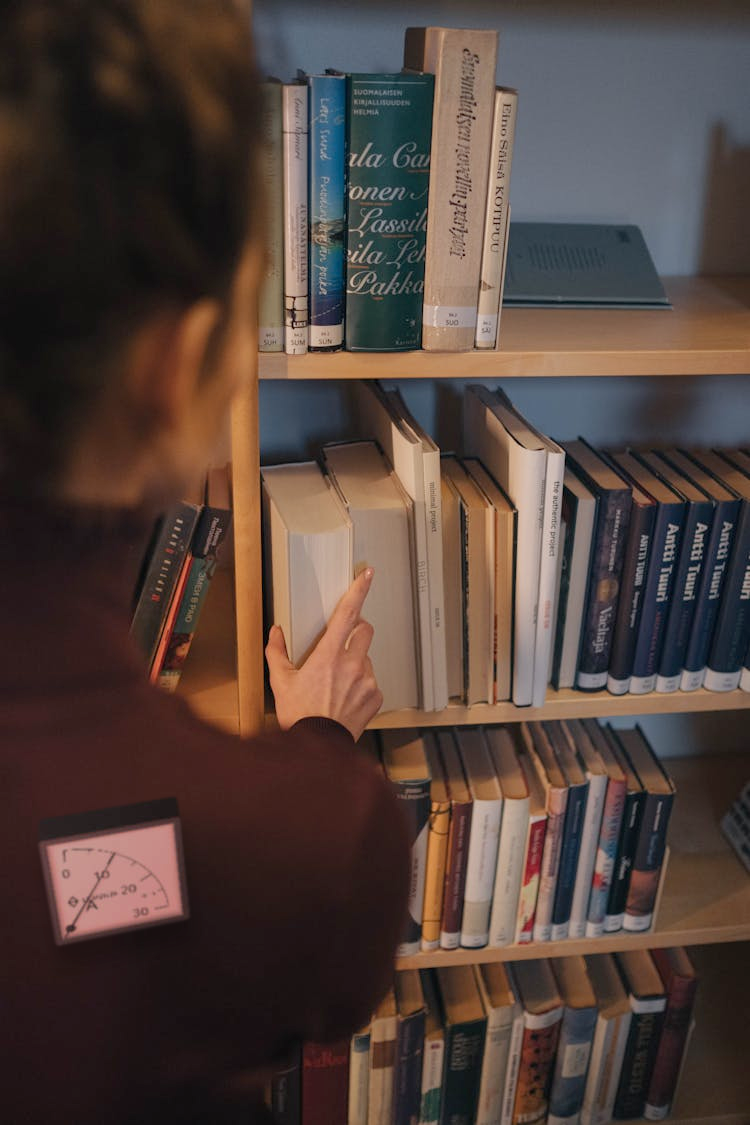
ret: 10A
